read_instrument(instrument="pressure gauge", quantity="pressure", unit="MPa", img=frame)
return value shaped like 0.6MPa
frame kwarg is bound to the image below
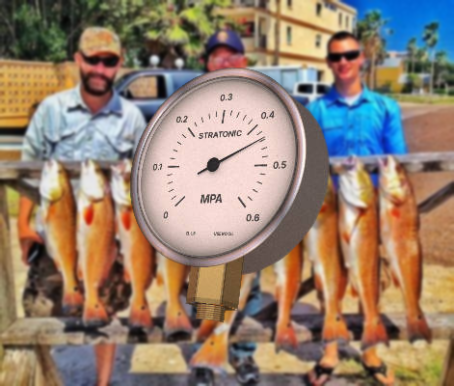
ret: 0.44MPa
